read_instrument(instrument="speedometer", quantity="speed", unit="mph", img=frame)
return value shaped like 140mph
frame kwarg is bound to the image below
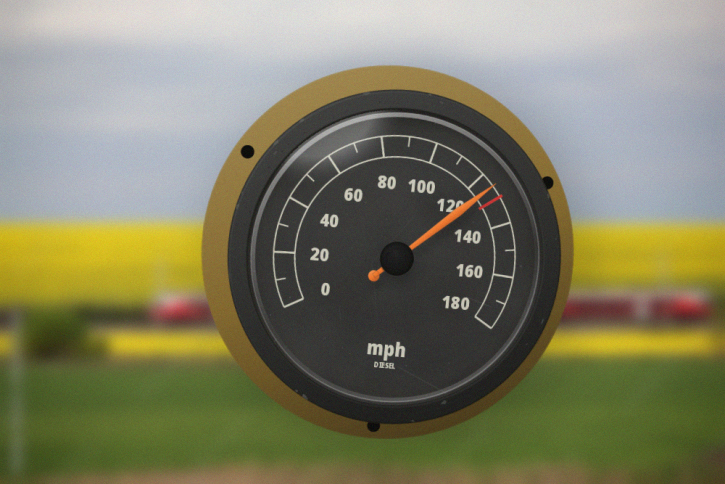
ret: 125mph
